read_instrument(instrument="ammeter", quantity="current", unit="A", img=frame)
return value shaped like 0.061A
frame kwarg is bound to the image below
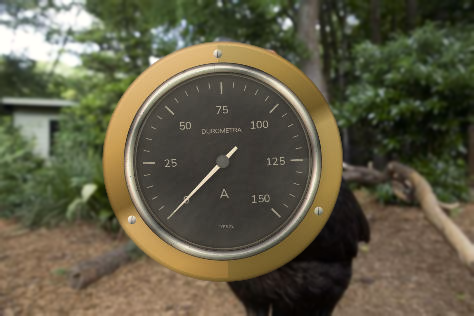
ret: 0A
